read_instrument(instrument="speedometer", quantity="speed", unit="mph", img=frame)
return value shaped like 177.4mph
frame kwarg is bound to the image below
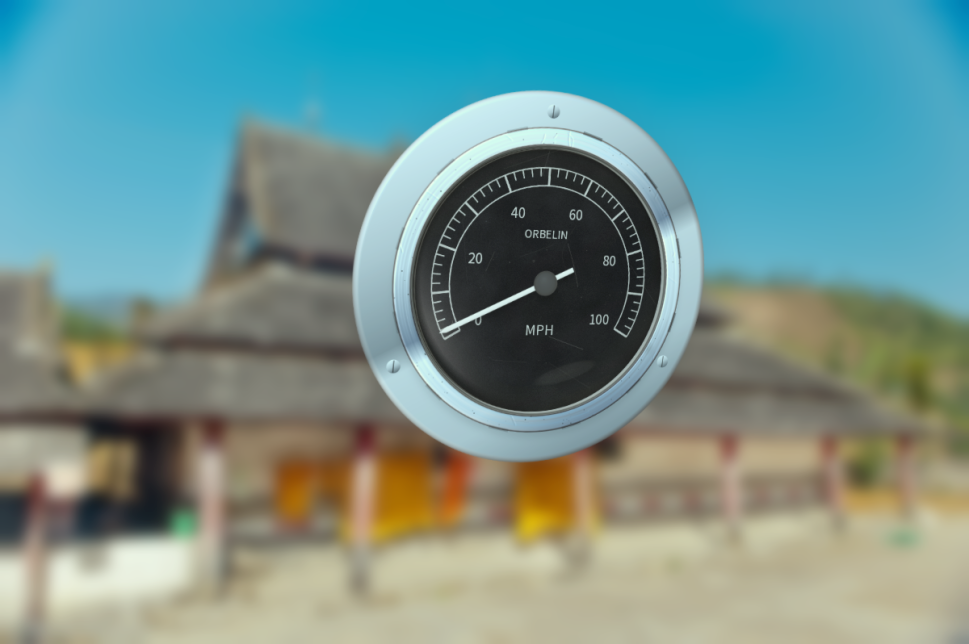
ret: 2mph
